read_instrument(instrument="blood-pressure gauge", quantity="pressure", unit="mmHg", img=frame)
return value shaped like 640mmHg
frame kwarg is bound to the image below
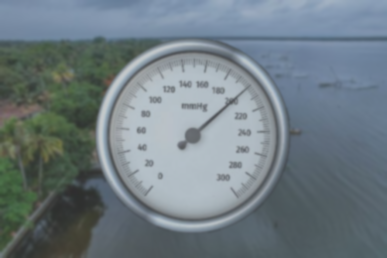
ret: 200mmHg
